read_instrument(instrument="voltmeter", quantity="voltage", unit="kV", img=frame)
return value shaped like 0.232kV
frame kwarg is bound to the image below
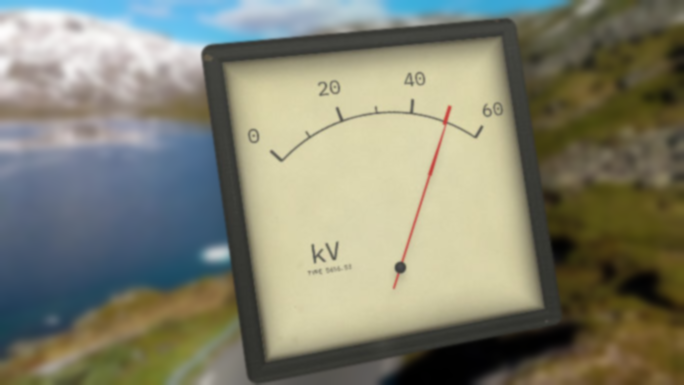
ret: 50kV
